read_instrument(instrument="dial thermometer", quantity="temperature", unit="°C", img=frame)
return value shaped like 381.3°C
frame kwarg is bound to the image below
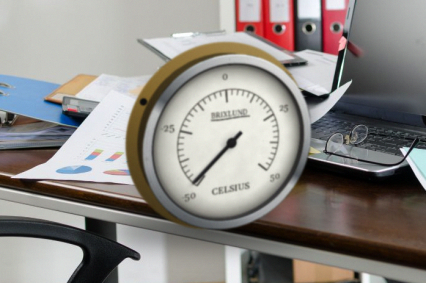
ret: -47.5°C
